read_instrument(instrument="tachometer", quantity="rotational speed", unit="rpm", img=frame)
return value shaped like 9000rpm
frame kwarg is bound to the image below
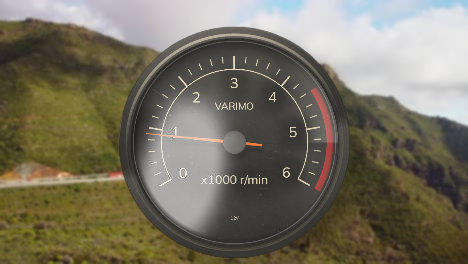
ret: 900rpm
